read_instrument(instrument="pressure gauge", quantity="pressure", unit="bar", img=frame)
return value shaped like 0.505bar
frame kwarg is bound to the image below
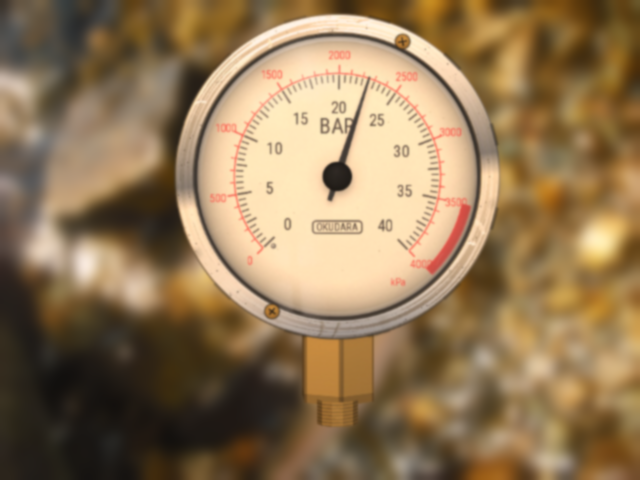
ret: 22.5bar
